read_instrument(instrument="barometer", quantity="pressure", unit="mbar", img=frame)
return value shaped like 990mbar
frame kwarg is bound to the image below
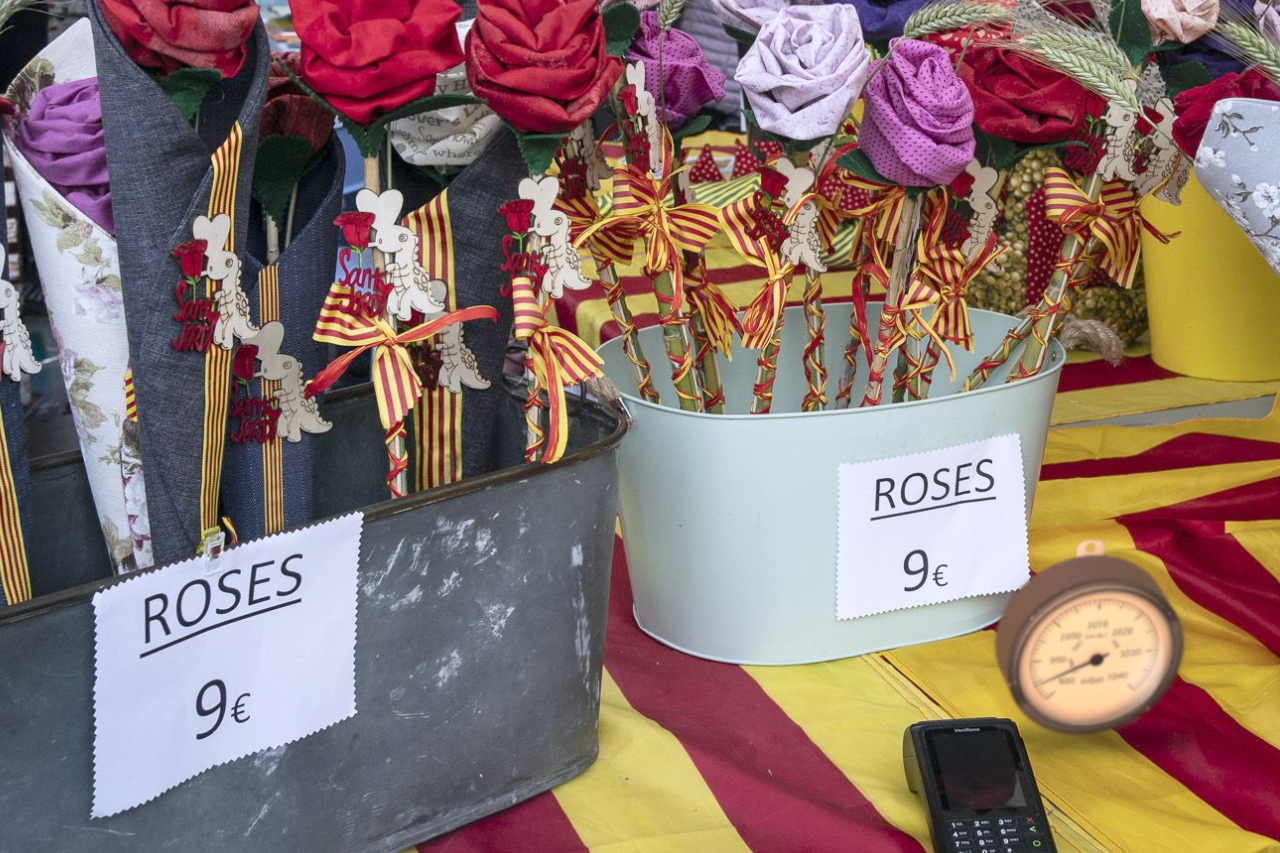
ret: 985mbar
